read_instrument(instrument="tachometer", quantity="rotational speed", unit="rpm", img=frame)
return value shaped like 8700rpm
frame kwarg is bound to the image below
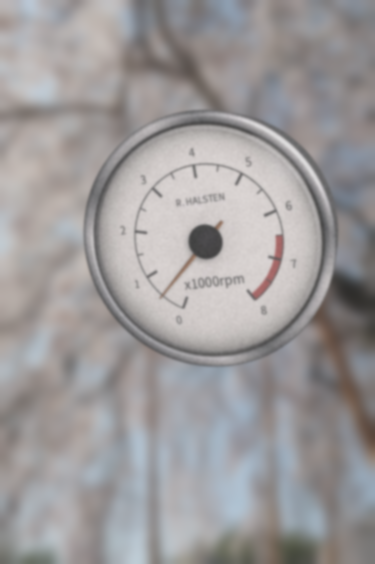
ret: 500rpm
